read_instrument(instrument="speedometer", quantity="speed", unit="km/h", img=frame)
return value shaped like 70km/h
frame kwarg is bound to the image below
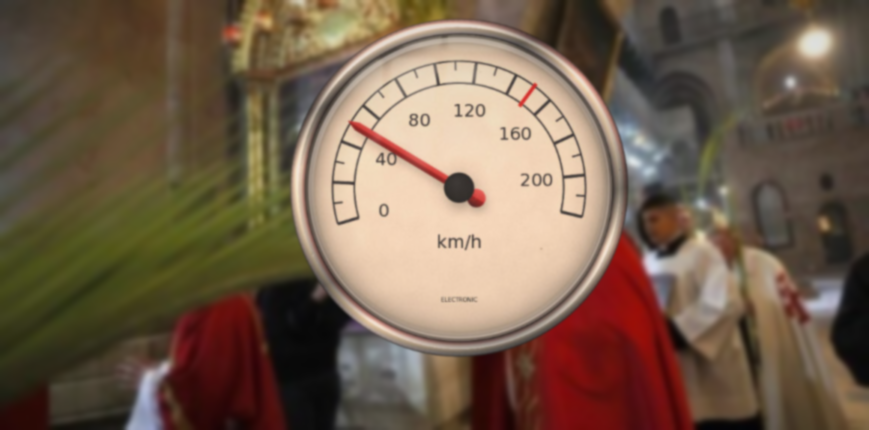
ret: 50km/h
